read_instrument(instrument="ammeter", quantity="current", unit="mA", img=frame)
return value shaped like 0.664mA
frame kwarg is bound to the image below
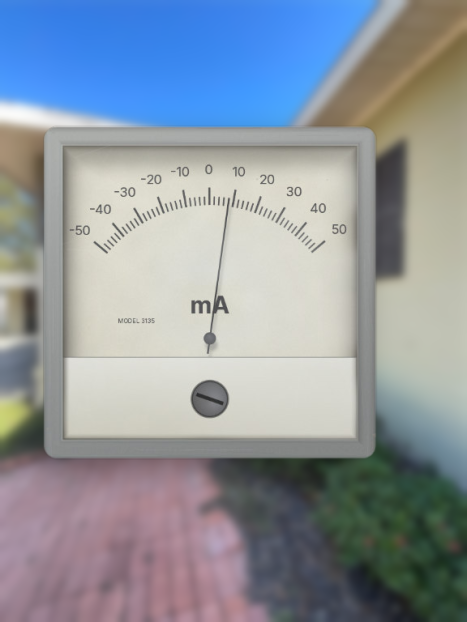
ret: 8mA
